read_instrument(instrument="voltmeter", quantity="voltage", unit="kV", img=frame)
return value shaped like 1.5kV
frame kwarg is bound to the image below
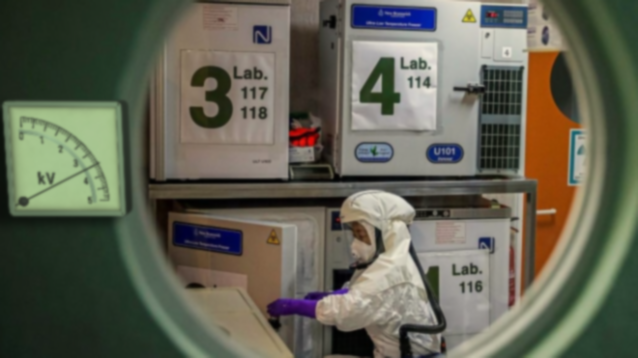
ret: 3.5kV
